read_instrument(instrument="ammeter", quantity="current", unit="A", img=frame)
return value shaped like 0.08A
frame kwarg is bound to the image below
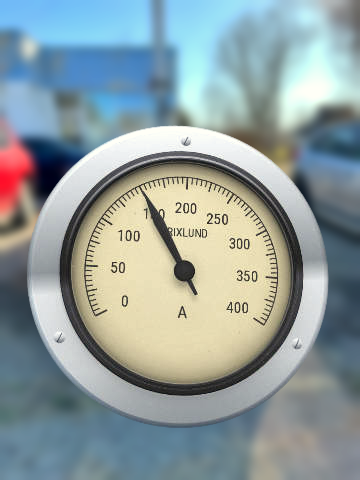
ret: 150A
